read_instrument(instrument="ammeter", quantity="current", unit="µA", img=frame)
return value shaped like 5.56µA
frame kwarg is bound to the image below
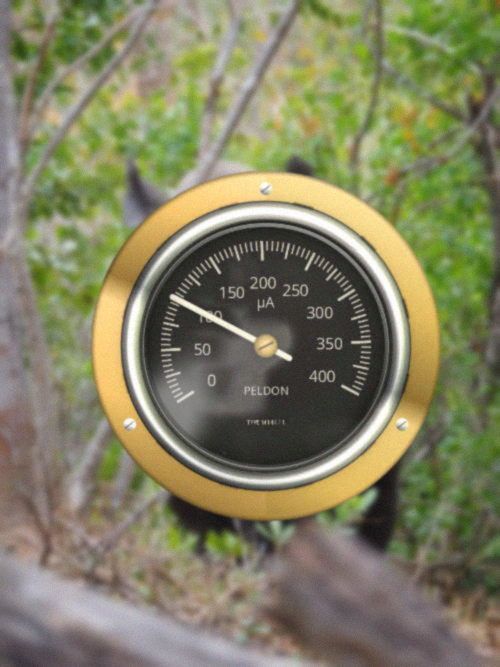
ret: 100µA
